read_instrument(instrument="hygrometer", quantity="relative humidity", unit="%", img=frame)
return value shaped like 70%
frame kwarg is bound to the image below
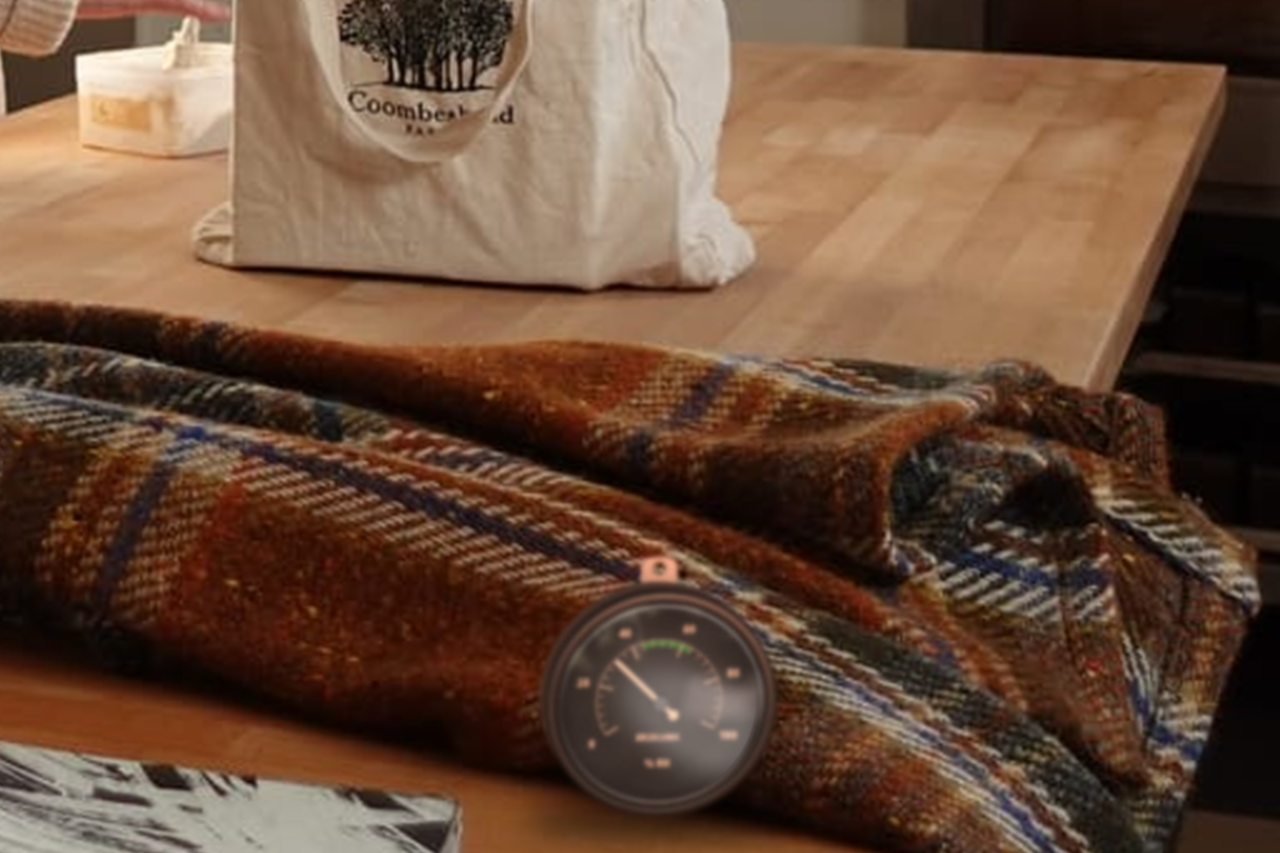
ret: 32%
